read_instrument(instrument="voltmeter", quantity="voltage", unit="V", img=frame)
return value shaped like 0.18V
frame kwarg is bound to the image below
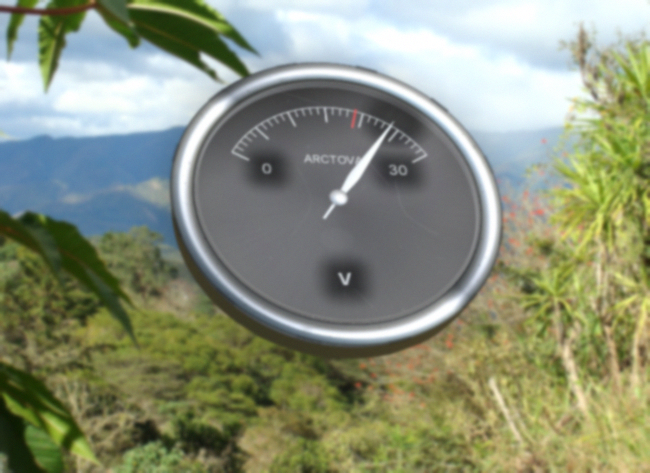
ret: 24V
